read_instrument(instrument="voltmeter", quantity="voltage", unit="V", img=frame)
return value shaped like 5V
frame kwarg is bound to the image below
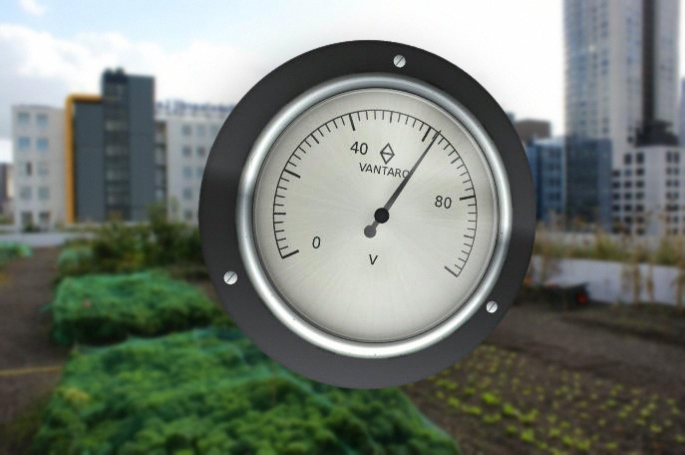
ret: 62V
